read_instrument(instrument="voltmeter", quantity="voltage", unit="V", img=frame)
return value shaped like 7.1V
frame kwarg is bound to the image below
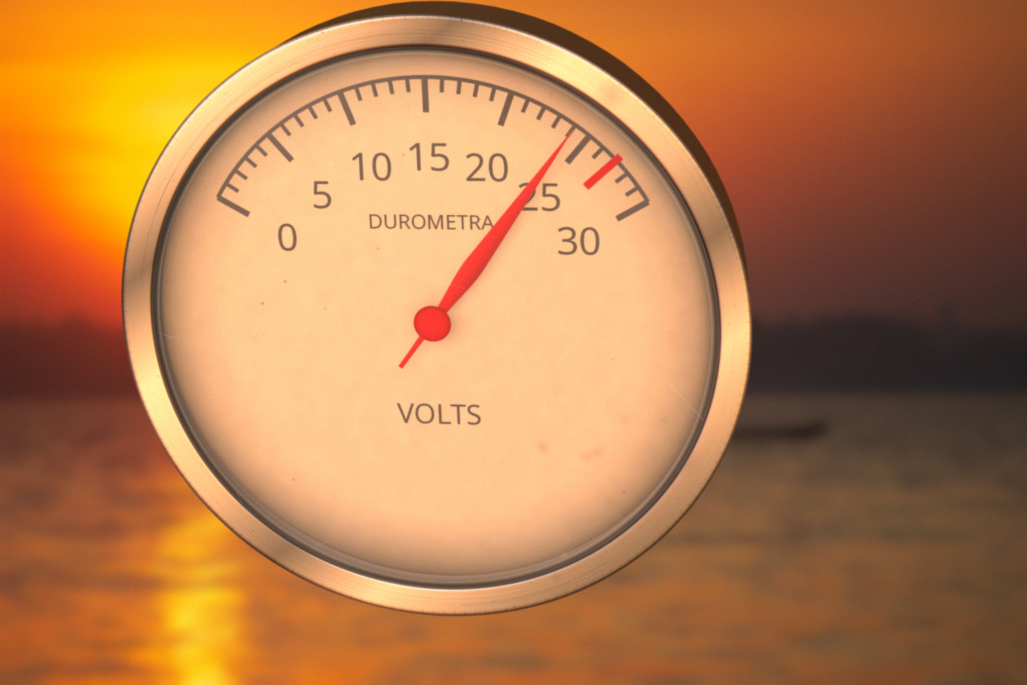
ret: 24V
